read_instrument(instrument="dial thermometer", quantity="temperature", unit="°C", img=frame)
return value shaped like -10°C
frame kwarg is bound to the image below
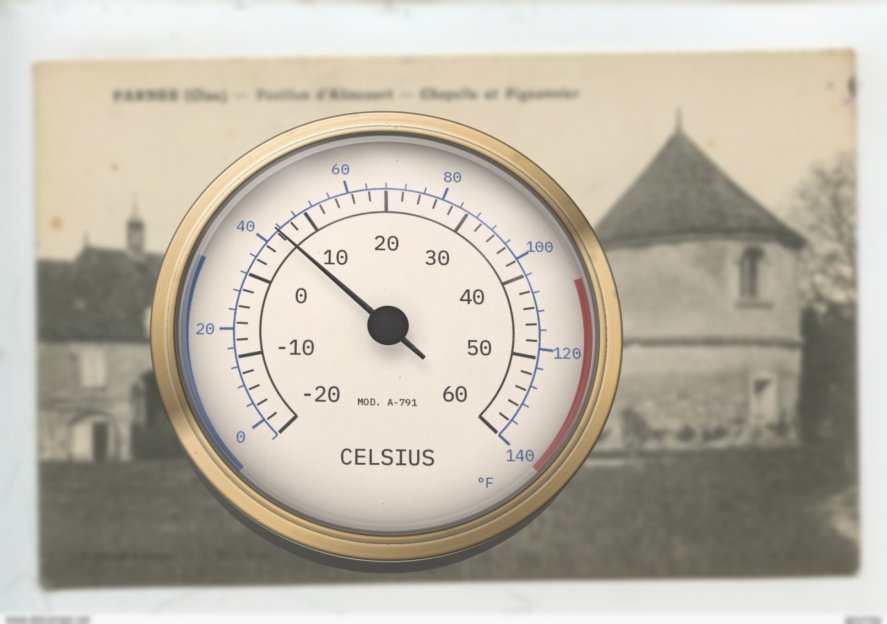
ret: 6°C
